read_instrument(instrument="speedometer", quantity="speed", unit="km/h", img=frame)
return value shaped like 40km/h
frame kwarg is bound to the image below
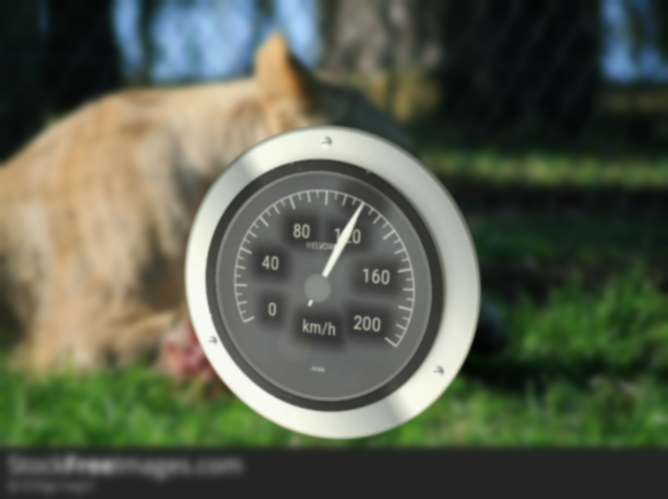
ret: 120km/h
